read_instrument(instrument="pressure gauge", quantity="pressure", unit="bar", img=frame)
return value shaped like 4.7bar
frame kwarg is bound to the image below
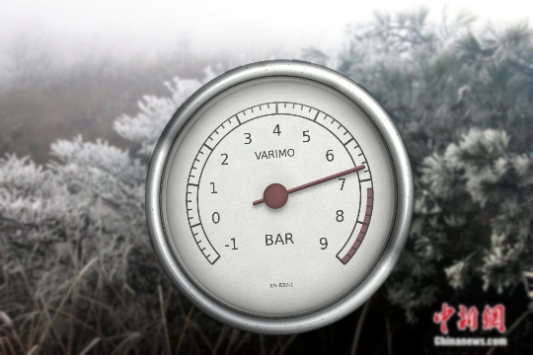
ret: 6.7bar
